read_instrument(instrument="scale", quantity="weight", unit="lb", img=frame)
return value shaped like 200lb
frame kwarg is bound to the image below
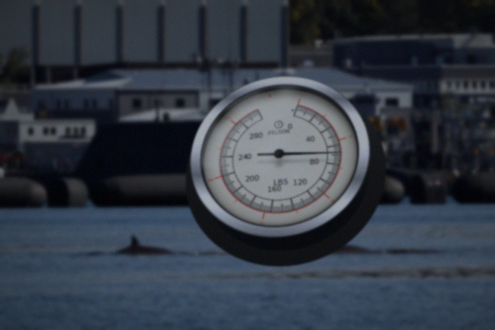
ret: 70lb
